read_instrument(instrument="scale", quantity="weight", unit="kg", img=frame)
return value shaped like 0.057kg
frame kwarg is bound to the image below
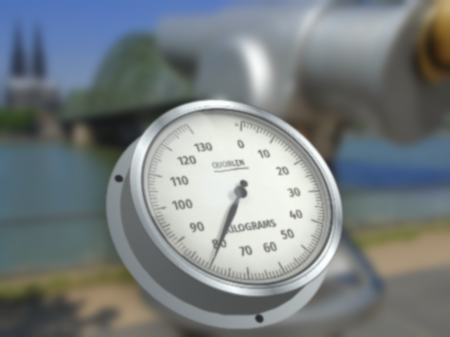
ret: 80kg
